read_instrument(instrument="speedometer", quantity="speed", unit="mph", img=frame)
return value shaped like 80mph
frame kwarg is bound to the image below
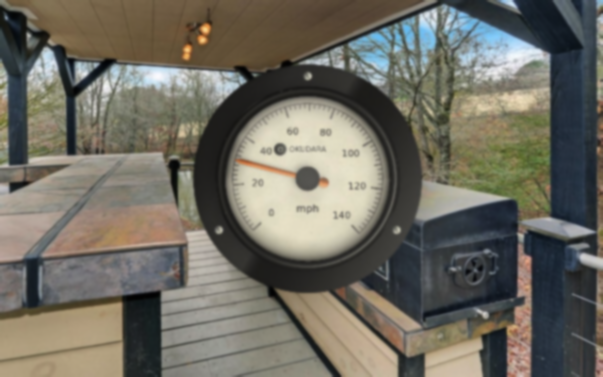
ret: 30mph
